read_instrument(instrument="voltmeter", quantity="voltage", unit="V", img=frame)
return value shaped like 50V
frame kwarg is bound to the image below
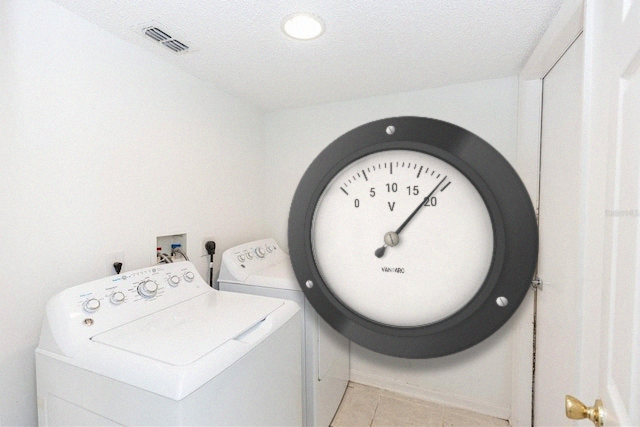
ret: 19V
